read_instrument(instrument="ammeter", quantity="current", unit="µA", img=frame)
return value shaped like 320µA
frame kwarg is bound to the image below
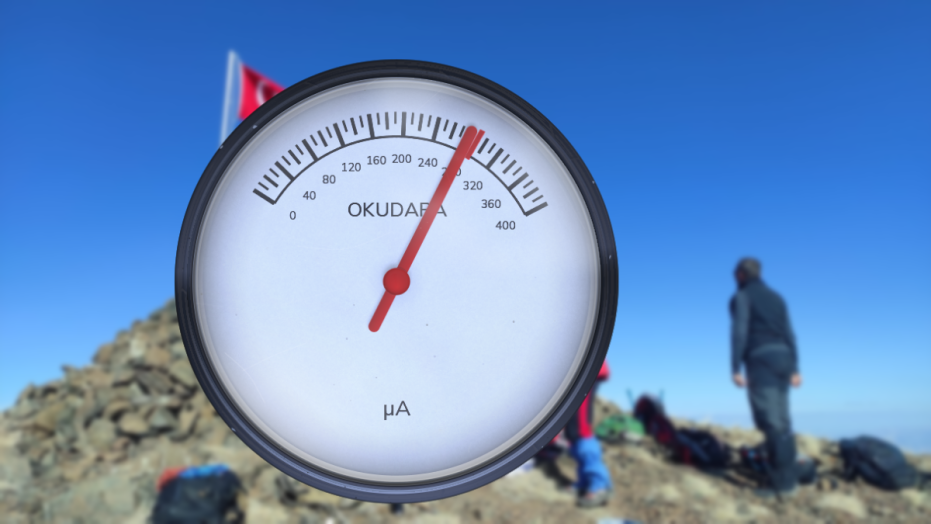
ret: 280µA
